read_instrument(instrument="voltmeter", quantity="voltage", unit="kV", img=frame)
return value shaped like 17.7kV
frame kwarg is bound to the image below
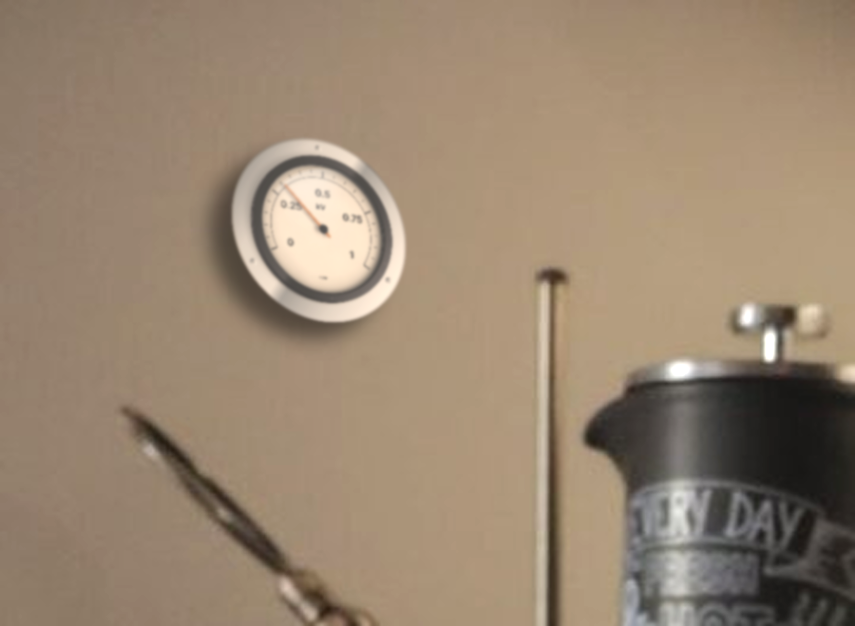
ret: 0.3kV
